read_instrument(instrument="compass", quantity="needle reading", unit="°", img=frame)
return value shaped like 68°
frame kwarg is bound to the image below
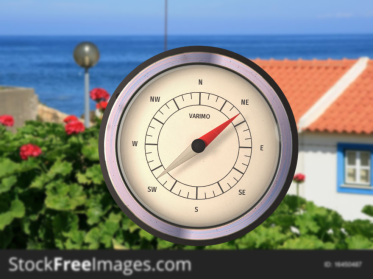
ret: 50°
